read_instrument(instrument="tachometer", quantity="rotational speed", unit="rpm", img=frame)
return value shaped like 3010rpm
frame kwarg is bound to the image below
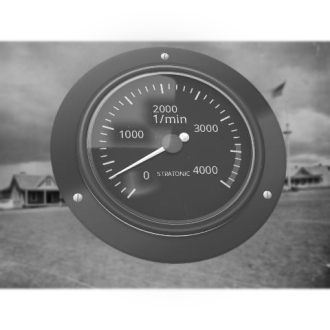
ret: 300rpm
